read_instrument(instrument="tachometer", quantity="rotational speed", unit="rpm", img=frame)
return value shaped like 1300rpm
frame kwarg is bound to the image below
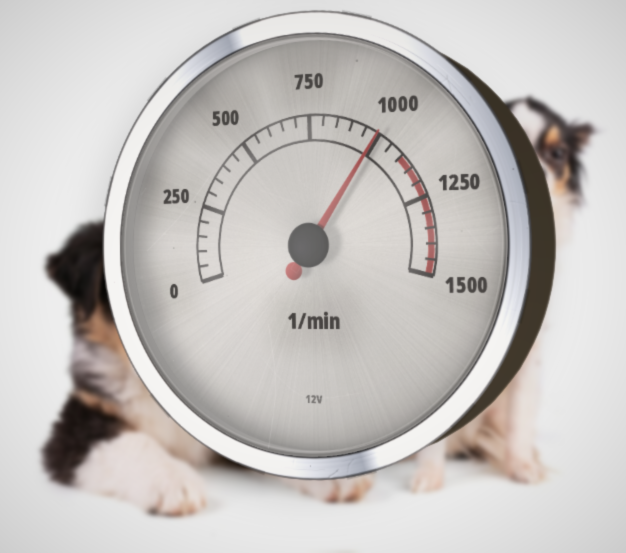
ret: 1000rpm
